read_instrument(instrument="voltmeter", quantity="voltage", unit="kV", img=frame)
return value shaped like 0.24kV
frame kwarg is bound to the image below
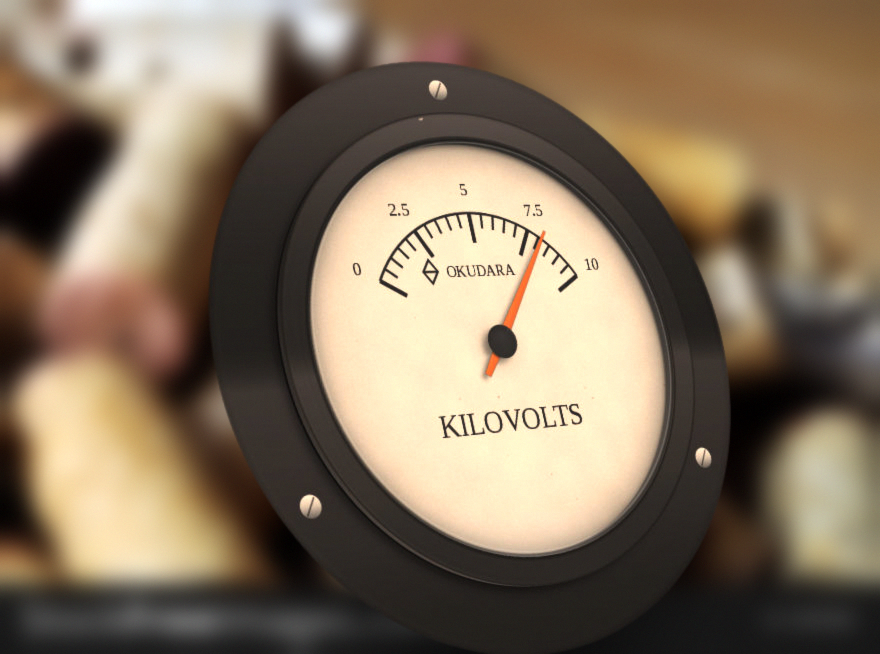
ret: 8kV
